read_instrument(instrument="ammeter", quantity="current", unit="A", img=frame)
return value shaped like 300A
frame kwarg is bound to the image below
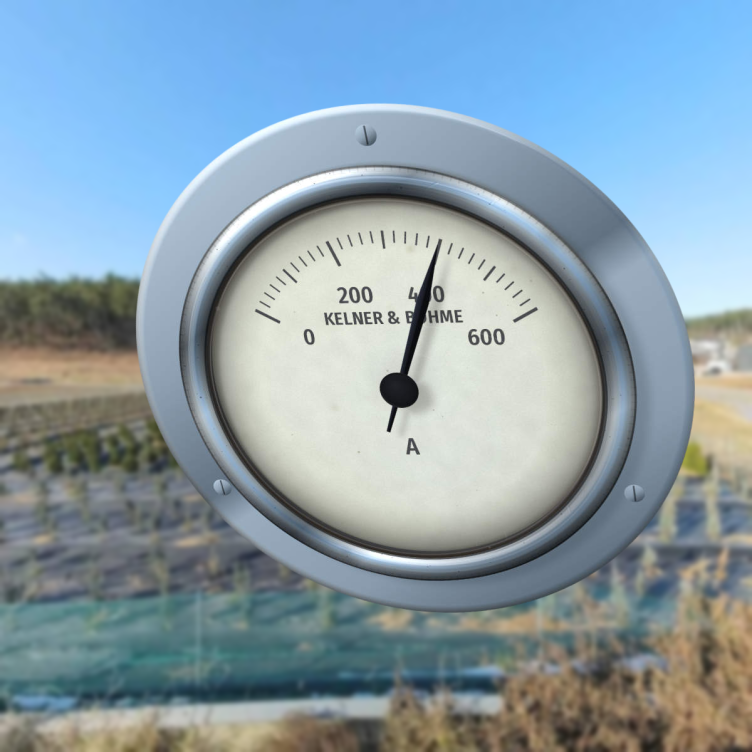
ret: 400A
